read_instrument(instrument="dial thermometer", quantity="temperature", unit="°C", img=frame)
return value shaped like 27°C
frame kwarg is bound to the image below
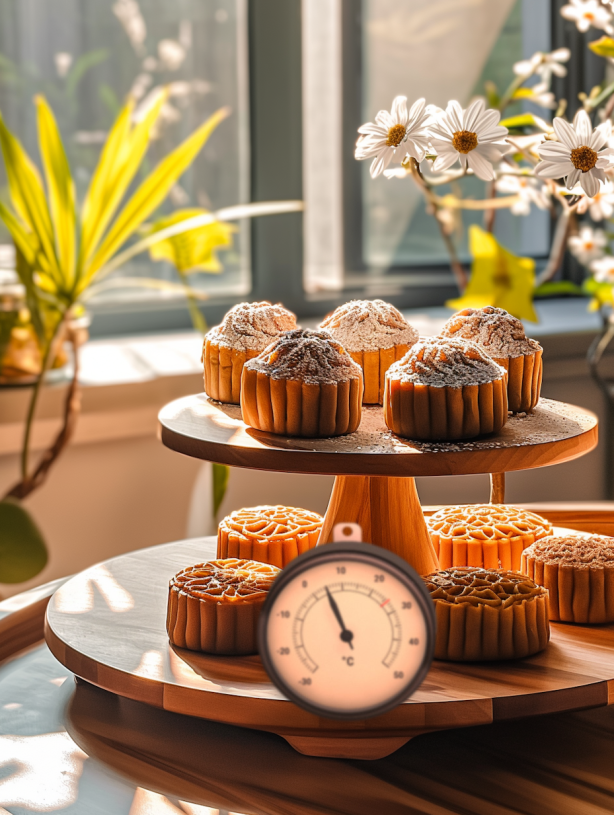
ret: 5°C
